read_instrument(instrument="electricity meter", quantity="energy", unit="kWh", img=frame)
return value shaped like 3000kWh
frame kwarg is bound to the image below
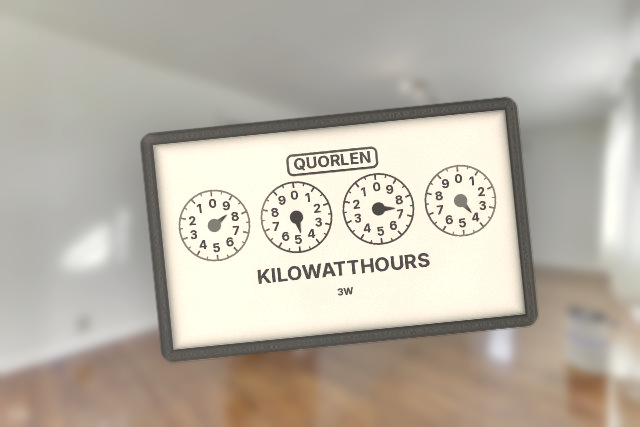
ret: 8474kWh
